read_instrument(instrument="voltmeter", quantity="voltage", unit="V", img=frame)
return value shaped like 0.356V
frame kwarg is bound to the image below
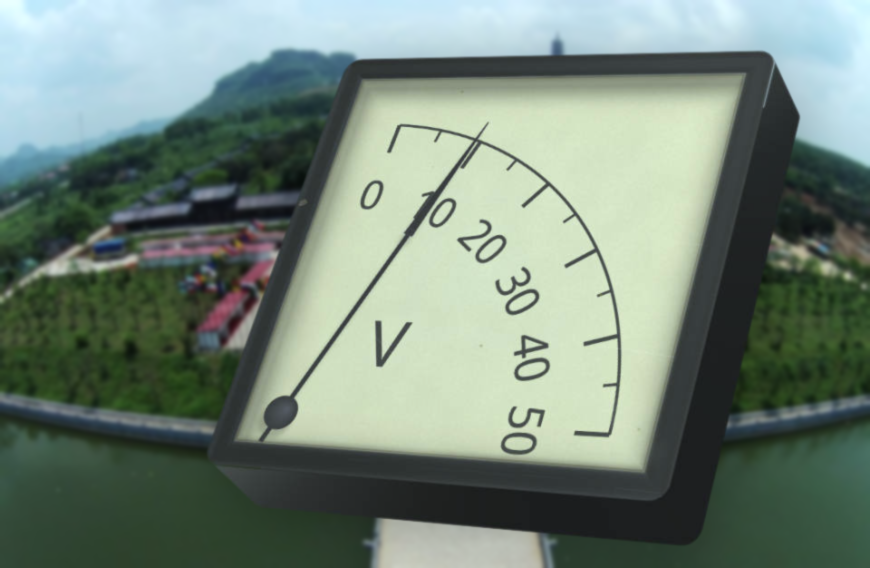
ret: 10V
